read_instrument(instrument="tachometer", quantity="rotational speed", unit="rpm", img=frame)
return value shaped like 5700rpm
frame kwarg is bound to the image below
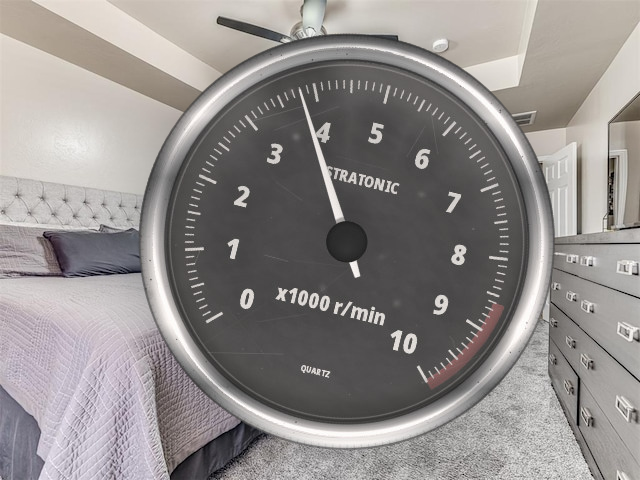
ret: 3800rpm
